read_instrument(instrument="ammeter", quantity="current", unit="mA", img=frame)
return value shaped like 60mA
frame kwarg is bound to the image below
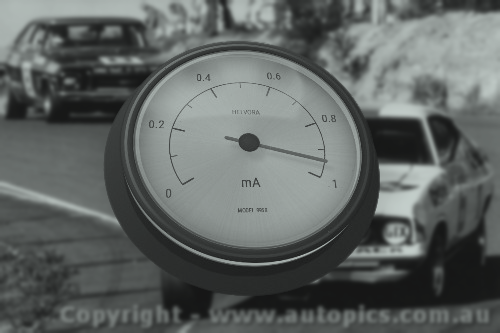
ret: 0.95mA
